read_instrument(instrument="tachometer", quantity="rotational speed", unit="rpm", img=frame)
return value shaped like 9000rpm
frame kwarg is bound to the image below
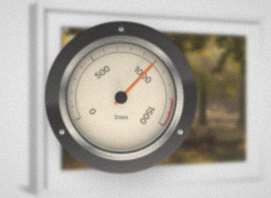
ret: 1000rpm
